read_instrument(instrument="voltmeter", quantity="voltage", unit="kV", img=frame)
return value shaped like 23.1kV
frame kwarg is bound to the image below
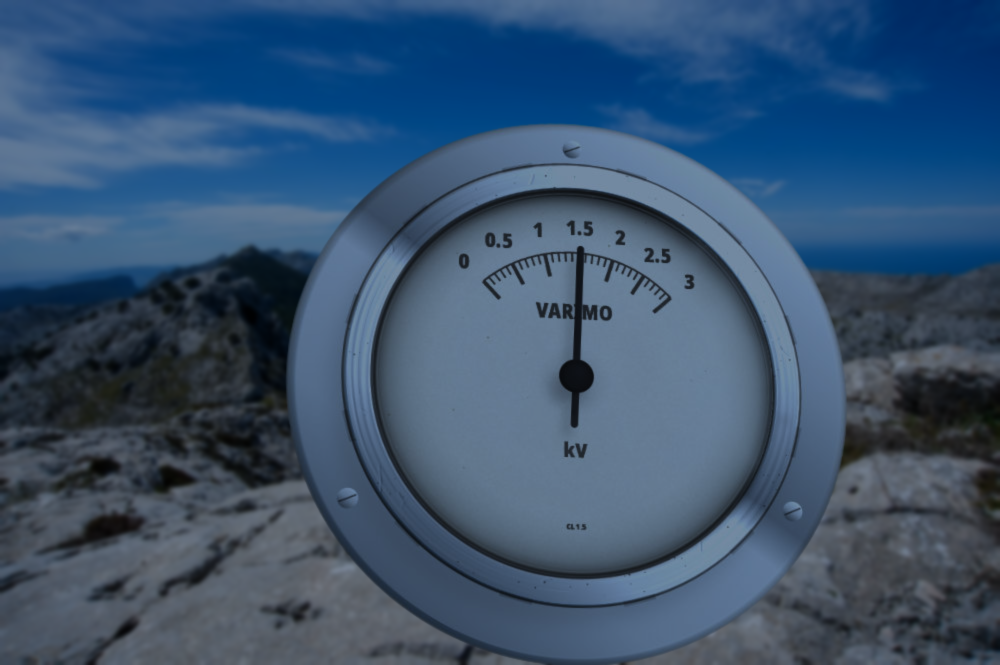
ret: 1.5kV
